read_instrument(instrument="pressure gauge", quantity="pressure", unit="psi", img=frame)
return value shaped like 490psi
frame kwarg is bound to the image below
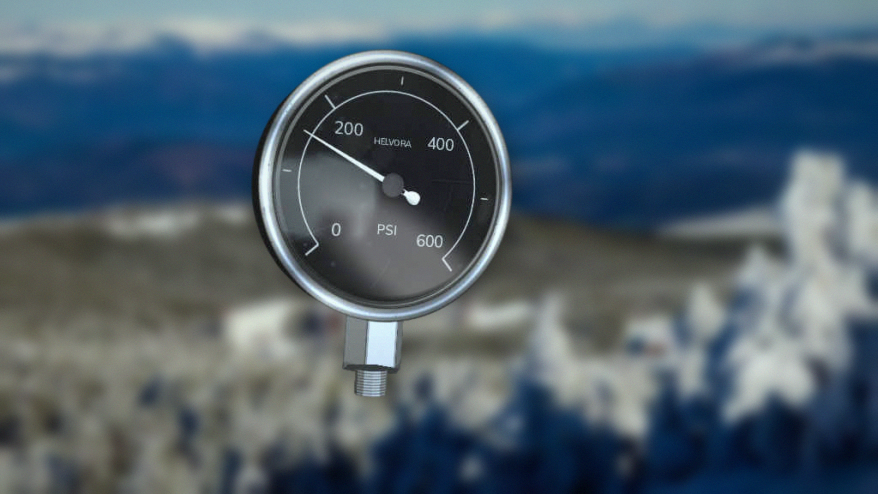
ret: 150psi
